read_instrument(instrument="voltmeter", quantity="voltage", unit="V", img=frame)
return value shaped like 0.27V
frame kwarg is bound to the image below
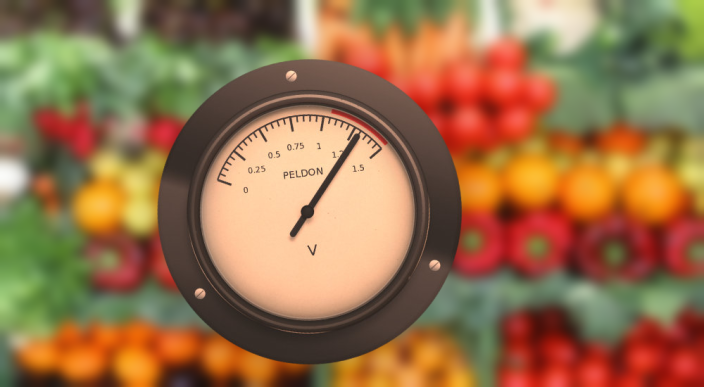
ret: 1.3V
